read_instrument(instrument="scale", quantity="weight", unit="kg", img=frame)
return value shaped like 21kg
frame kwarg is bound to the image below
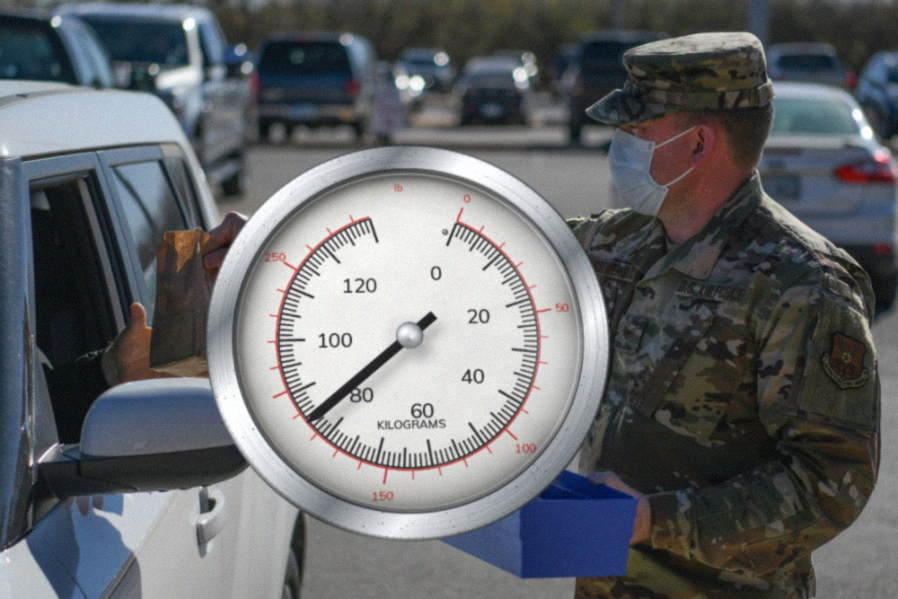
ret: 84kg
